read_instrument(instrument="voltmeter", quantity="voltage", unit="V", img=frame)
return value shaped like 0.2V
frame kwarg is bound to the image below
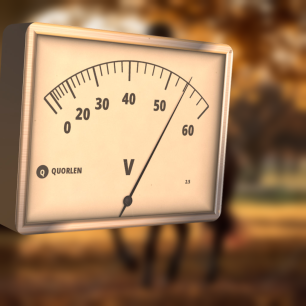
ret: 54V
